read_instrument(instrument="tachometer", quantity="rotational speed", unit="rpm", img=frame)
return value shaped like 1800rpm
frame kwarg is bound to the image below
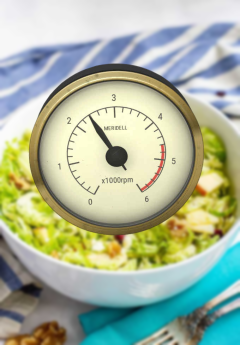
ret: 2400rpm
